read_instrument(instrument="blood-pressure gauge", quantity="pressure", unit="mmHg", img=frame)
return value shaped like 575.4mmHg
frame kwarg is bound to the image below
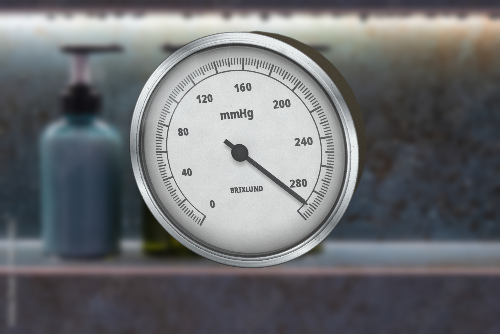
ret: 290mmHg
